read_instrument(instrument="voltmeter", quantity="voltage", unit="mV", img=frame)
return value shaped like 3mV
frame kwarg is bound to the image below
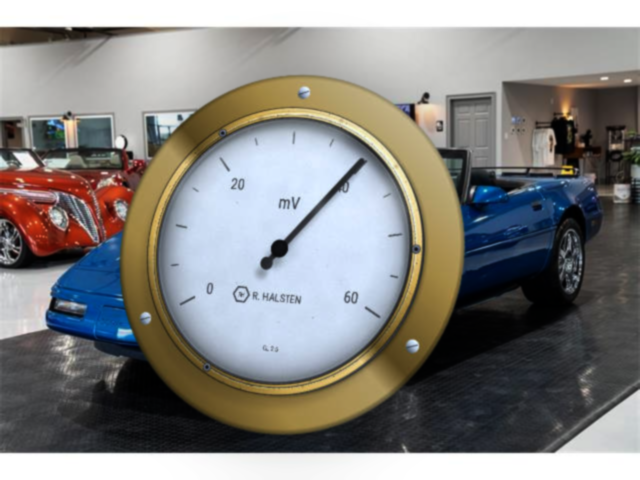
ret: 40mV
